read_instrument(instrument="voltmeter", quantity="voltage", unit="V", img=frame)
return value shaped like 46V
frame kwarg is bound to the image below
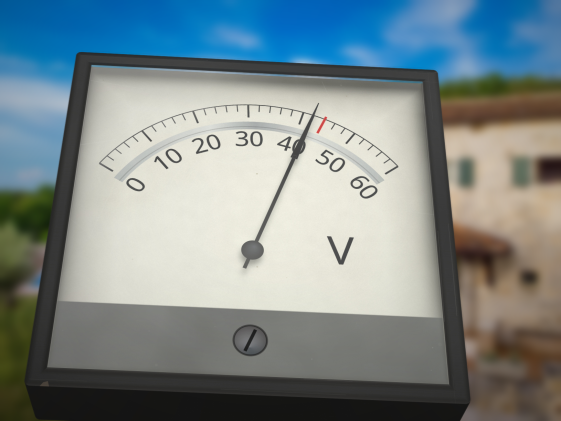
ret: 42V
